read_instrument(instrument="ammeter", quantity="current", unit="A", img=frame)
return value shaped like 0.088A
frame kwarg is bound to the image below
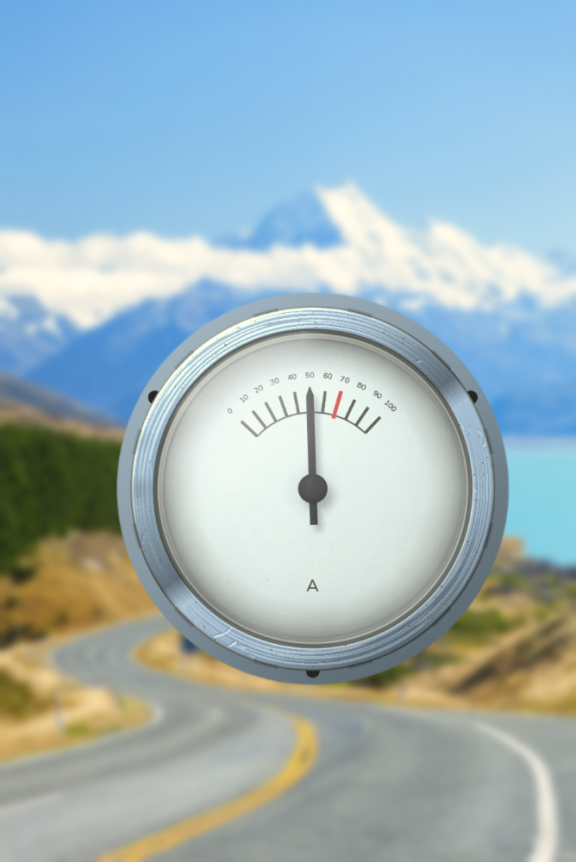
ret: 50A
